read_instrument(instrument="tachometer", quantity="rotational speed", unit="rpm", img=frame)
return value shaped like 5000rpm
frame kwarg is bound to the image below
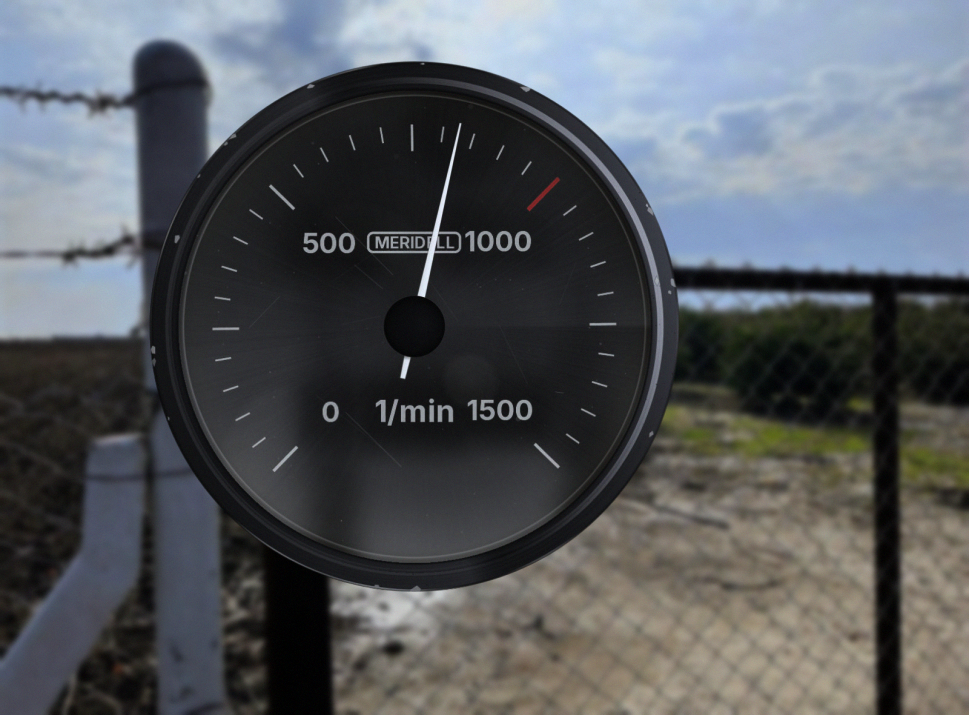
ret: 825rpm
